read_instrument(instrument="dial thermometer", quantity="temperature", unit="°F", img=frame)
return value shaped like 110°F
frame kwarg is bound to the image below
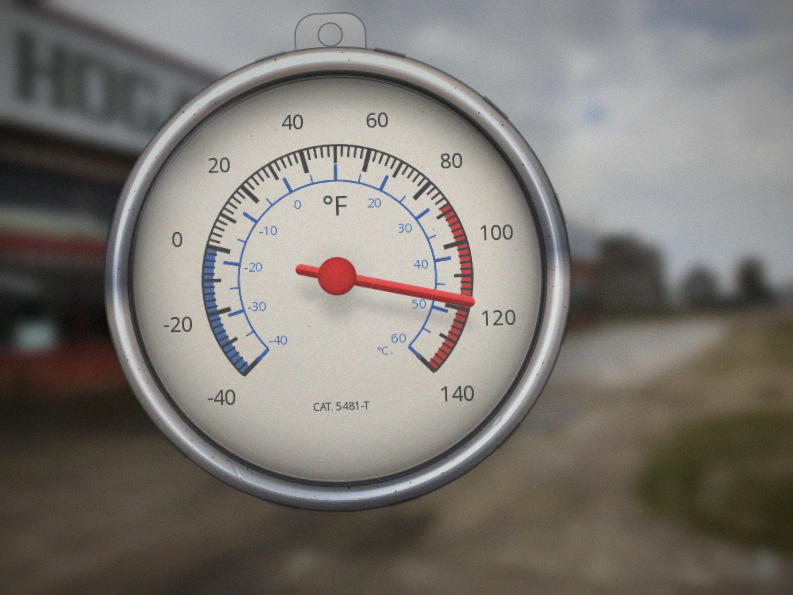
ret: 118°F
